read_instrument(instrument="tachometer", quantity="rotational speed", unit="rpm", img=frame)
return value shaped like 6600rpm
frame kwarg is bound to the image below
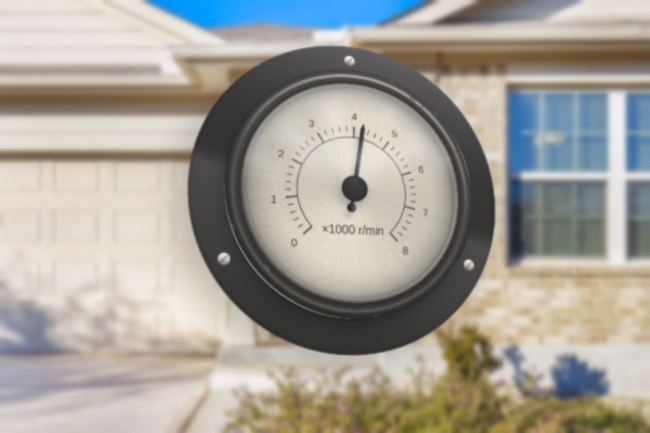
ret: 4200rpm
